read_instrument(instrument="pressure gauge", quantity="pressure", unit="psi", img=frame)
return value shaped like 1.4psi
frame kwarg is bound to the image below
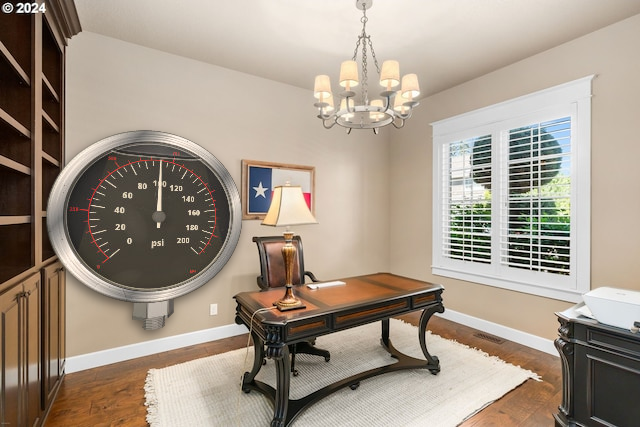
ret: 100psi
